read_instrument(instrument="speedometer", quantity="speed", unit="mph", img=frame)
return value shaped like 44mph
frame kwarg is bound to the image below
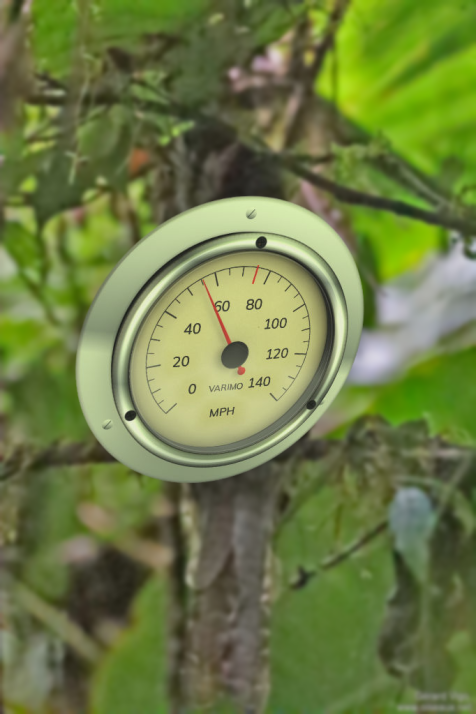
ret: 55mph
